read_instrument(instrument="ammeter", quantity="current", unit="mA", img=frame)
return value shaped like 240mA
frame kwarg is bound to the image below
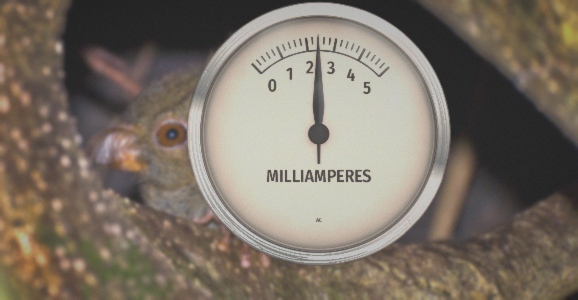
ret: 2.4mA
